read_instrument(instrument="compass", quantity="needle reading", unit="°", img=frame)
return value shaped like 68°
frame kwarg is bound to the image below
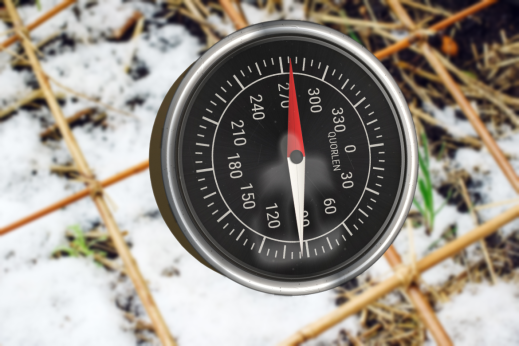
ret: 275°
